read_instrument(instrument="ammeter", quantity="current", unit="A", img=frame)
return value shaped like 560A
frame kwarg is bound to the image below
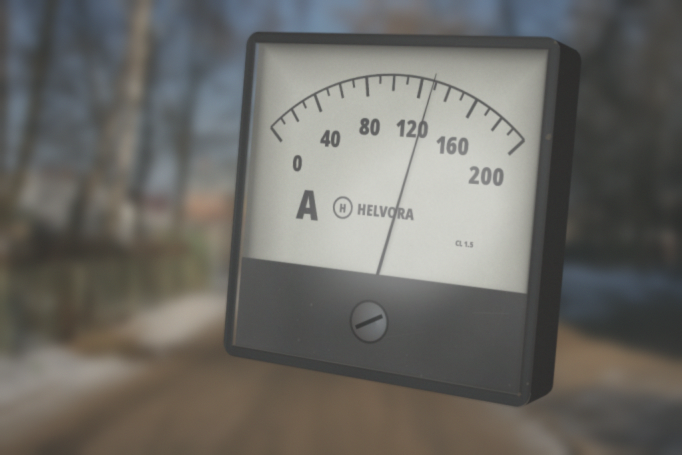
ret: 130A
